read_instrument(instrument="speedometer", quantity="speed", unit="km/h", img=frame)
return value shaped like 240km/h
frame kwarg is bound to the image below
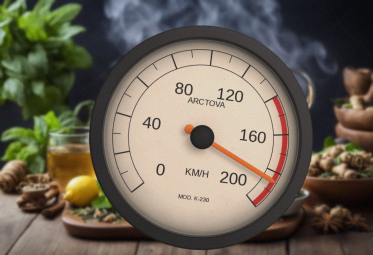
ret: 185km/h
